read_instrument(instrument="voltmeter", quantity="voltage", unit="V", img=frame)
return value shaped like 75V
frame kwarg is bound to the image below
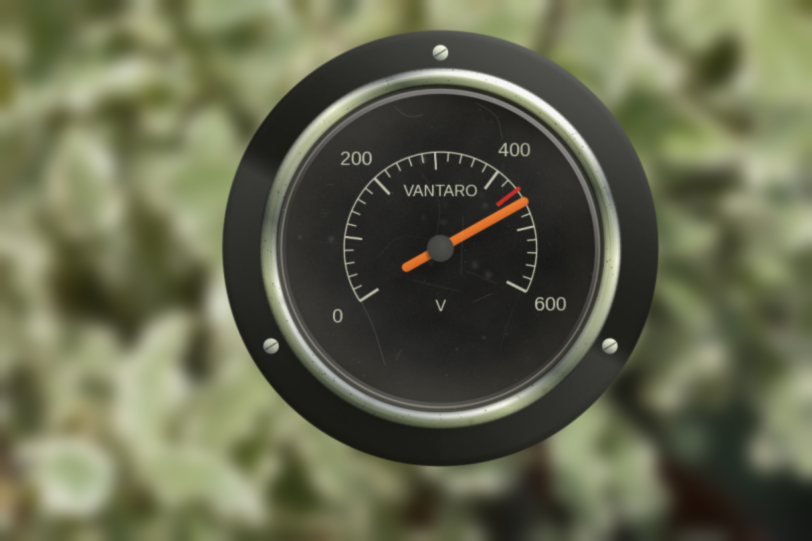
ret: 460V
